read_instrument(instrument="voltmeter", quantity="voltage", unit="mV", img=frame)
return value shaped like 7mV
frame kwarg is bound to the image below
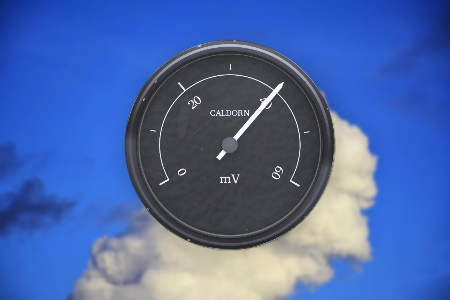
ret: 40mV
